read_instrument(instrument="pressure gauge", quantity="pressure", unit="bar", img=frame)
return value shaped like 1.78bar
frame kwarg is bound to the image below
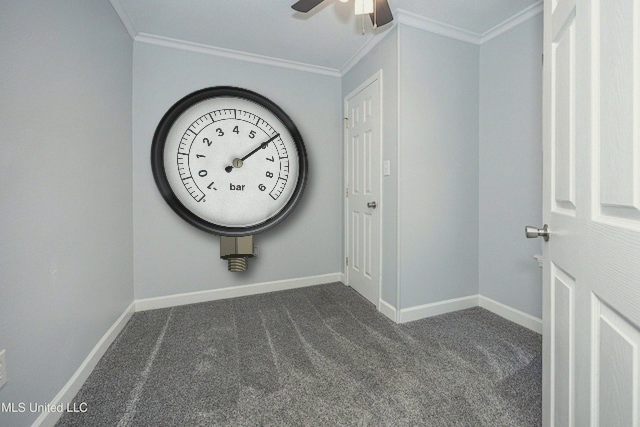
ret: 6bar
